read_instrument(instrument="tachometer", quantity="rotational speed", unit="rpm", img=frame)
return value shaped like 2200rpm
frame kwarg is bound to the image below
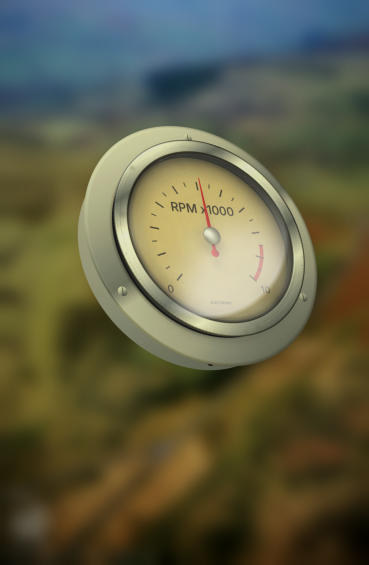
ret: 5000rpm
